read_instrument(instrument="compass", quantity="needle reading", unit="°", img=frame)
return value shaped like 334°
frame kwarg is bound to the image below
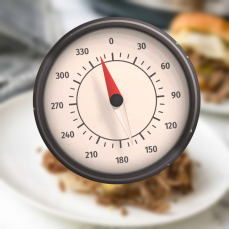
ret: 345°
